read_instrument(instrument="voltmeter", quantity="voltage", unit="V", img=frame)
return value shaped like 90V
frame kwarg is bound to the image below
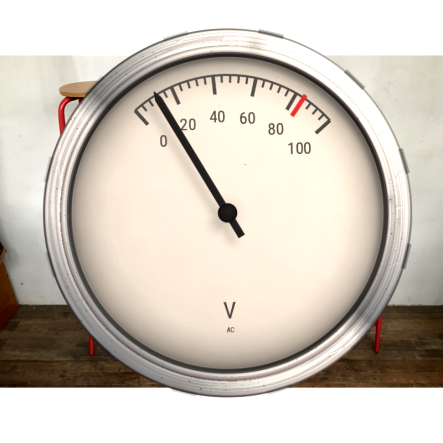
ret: 12V
